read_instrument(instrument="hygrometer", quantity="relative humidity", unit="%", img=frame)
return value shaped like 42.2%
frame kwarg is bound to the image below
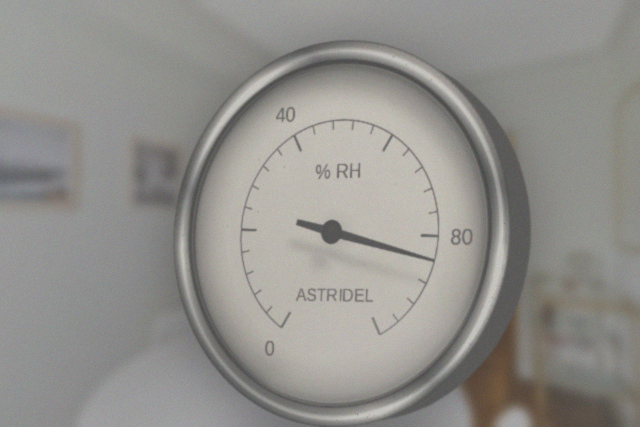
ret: 84%
